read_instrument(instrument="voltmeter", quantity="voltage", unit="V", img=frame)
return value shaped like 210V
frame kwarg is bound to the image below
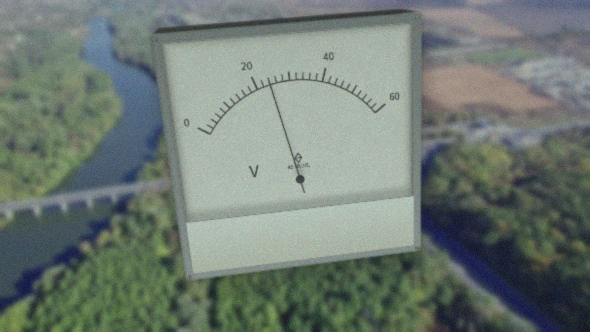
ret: 24V
